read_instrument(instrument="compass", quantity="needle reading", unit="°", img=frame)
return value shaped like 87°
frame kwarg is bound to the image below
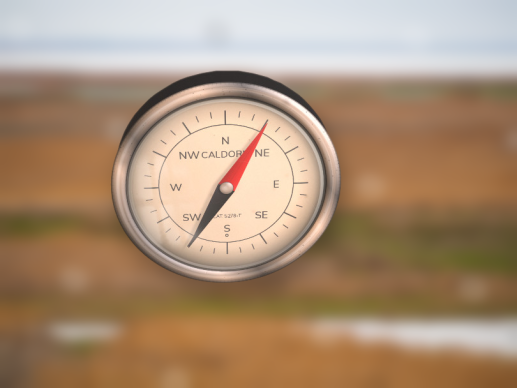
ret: 30°
